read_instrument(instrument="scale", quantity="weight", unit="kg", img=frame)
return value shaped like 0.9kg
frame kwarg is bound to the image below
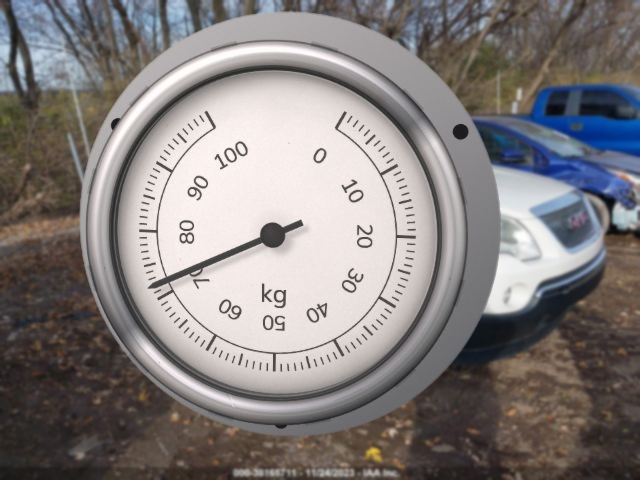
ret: 72kg
